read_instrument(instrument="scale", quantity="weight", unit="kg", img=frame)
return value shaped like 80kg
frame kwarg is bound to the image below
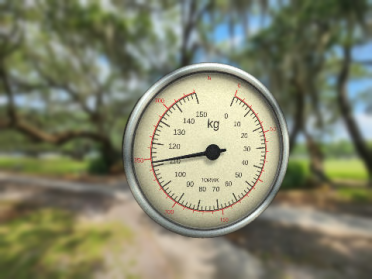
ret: 112kg
